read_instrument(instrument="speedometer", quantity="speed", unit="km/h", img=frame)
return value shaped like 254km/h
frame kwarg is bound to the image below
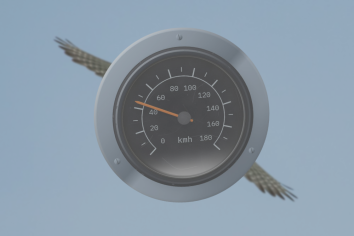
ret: 45km/h
